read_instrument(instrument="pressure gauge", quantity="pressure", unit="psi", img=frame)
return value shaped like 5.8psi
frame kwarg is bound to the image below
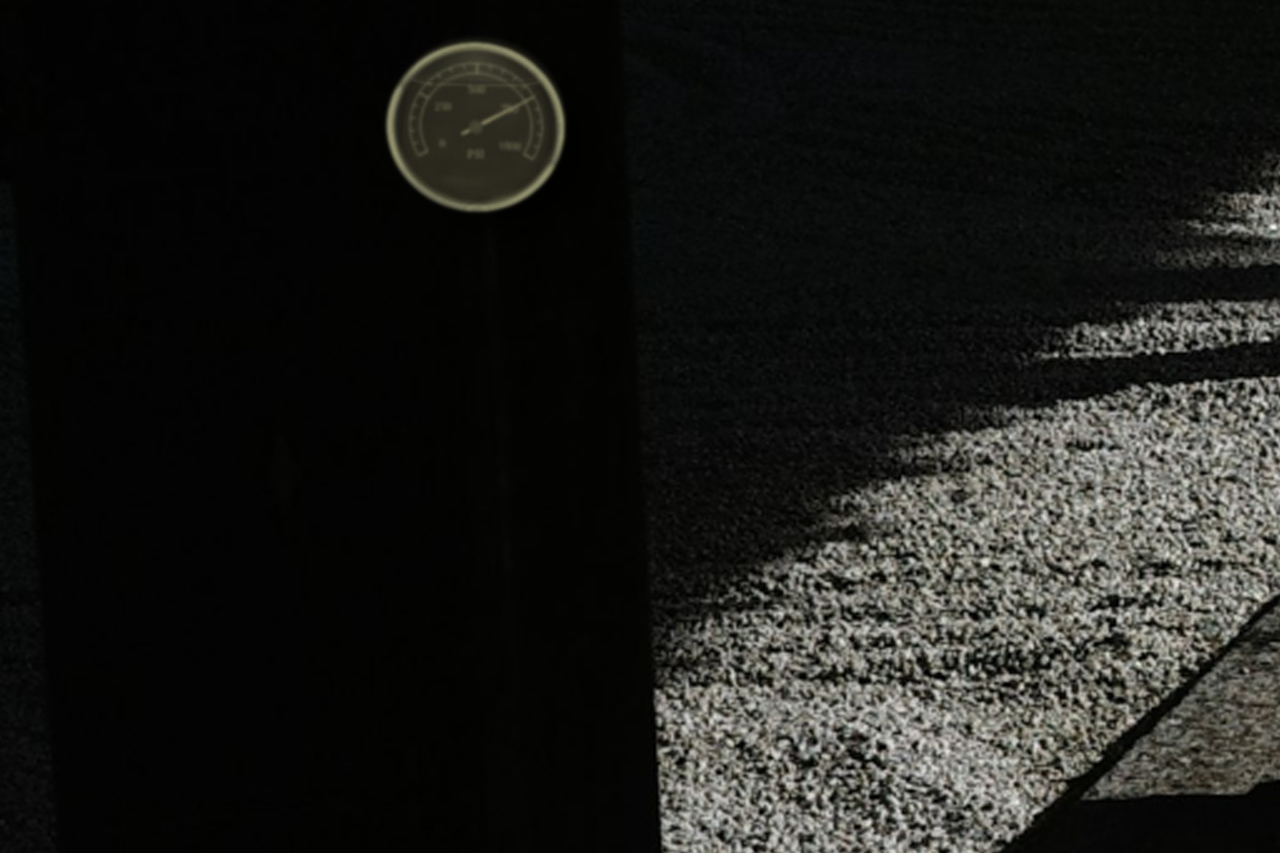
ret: 750psi
